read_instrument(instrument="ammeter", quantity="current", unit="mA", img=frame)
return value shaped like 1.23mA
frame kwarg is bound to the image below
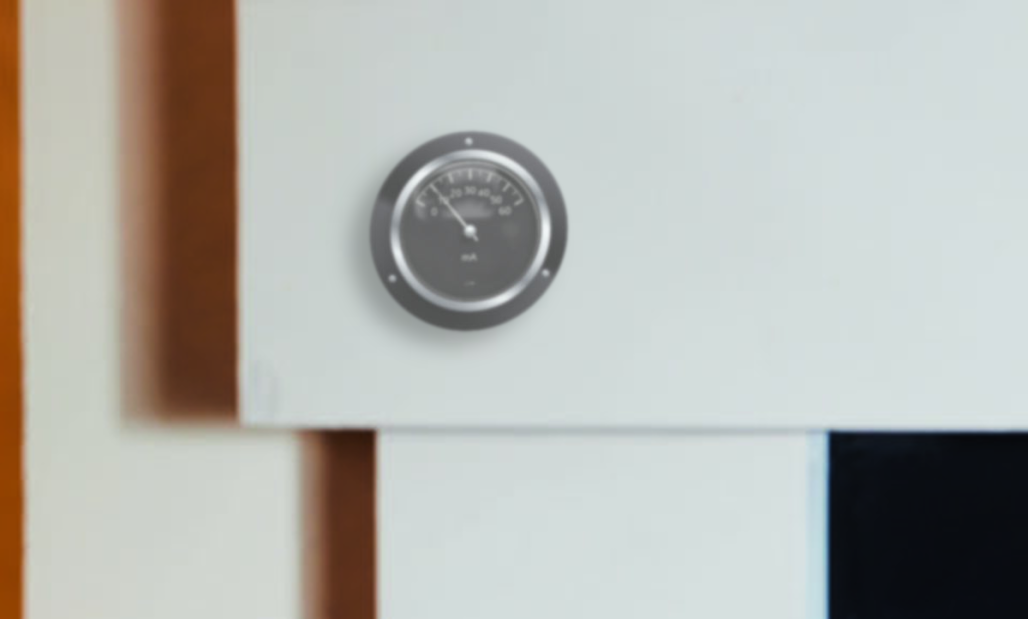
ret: 10mA
